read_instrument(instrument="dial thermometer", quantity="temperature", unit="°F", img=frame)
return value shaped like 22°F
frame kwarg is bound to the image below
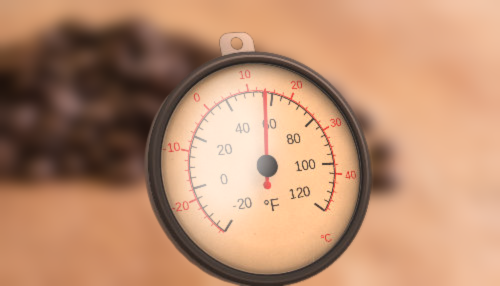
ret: 56°F
